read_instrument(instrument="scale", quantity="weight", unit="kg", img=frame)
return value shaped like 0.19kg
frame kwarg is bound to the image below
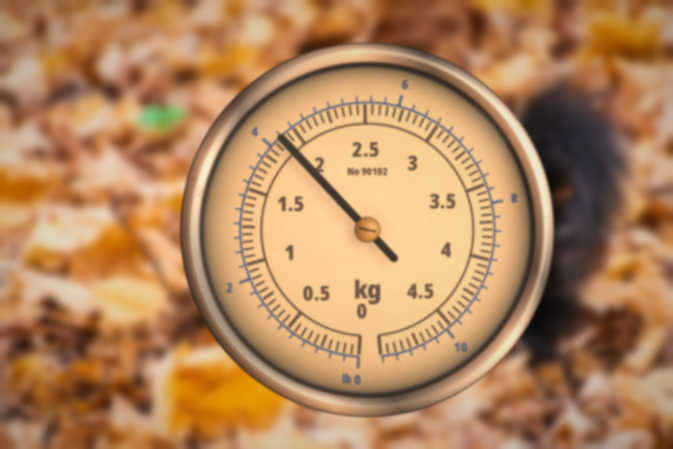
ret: 1.9kg
